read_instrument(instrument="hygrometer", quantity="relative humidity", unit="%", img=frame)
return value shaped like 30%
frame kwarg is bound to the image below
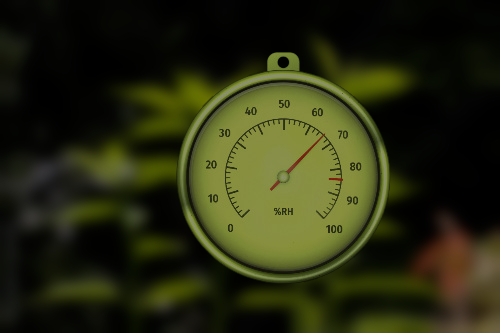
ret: 66%
